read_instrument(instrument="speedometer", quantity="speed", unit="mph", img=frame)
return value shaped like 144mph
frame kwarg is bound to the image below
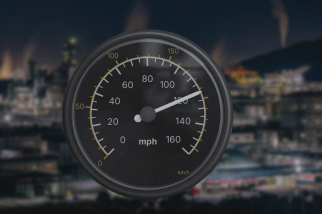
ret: 120mph
